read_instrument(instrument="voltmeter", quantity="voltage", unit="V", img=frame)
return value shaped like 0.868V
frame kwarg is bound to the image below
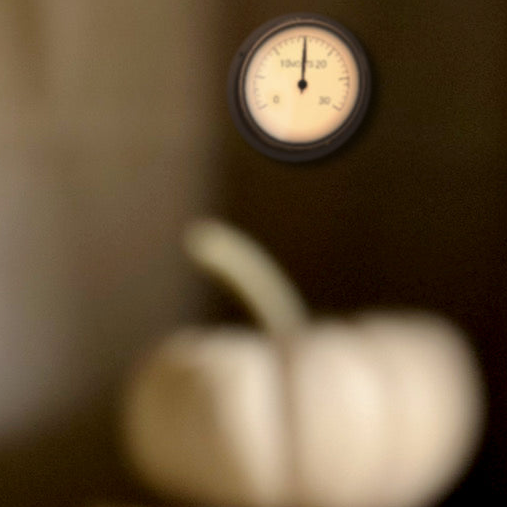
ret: 15V
